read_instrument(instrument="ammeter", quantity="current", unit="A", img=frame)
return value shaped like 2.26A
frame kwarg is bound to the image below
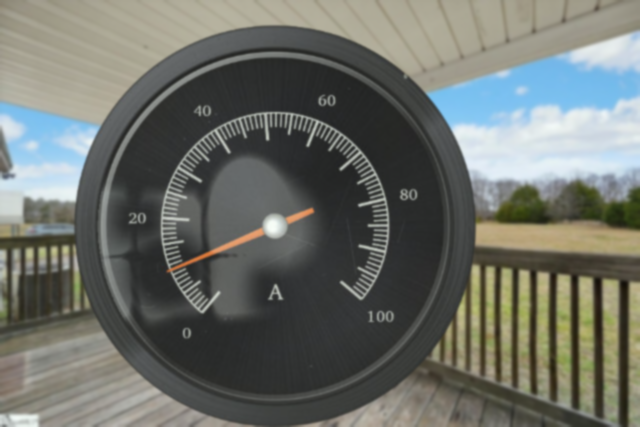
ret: 10A
